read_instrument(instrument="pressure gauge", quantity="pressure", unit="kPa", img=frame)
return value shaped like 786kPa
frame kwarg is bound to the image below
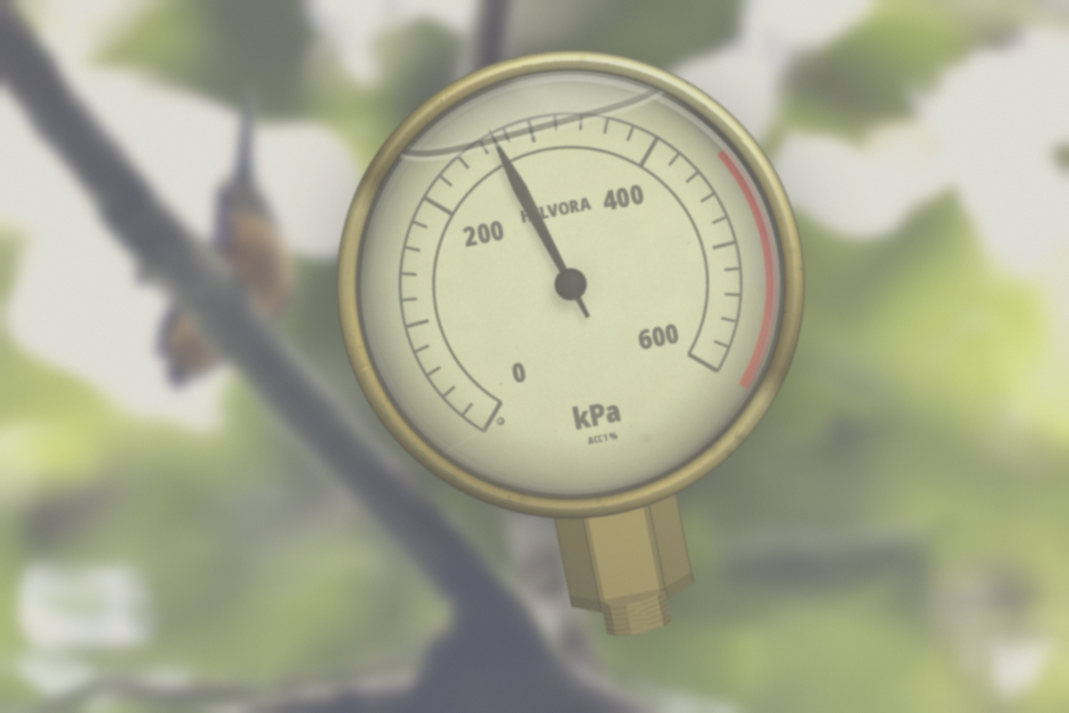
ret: 270kPa
